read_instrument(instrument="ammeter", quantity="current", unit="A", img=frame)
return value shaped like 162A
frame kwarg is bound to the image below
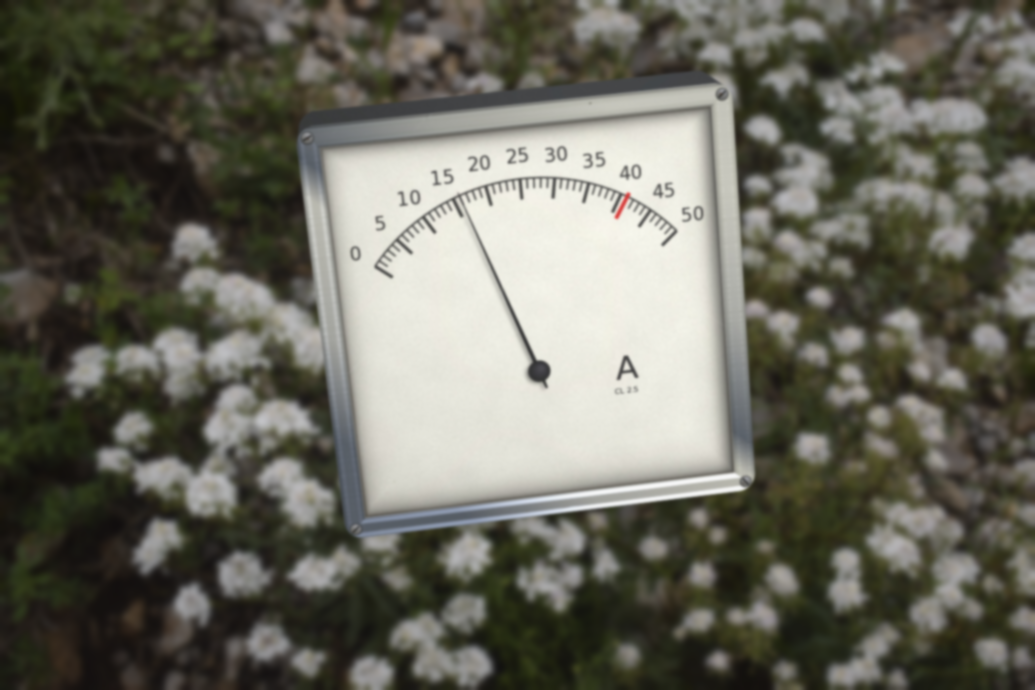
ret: 16A
